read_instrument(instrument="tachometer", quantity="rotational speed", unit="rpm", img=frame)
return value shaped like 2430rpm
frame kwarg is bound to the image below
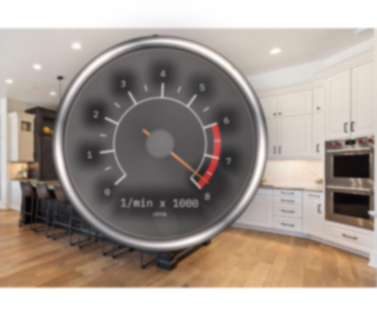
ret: 7750rpm
